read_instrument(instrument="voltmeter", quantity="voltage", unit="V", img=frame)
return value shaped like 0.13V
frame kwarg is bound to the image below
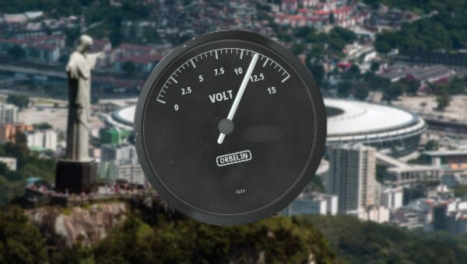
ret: 11.5V
